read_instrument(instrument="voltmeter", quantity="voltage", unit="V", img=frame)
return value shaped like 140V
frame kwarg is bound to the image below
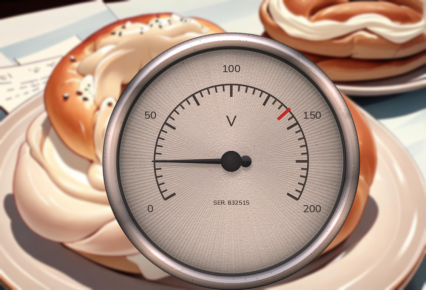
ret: 25V
